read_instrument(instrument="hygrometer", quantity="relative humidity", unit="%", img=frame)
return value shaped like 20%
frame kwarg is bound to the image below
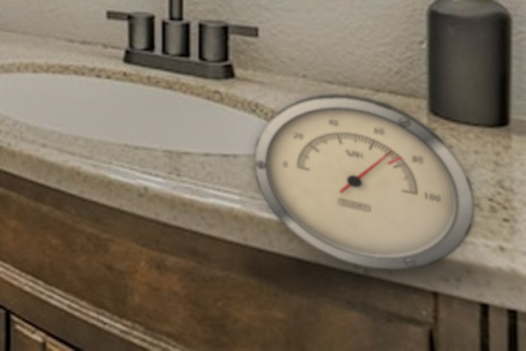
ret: 70%
